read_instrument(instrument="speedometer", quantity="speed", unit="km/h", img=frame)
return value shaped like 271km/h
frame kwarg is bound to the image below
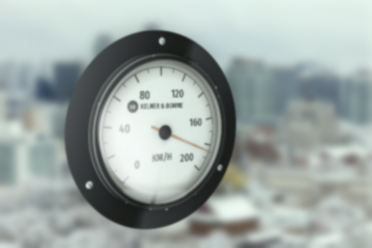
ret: 185km/h
